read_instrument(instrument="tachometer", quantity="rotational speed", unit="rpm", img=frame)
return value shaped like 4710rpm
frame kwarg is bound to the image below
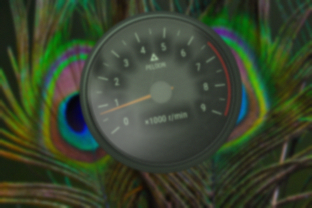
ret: 750rpm
